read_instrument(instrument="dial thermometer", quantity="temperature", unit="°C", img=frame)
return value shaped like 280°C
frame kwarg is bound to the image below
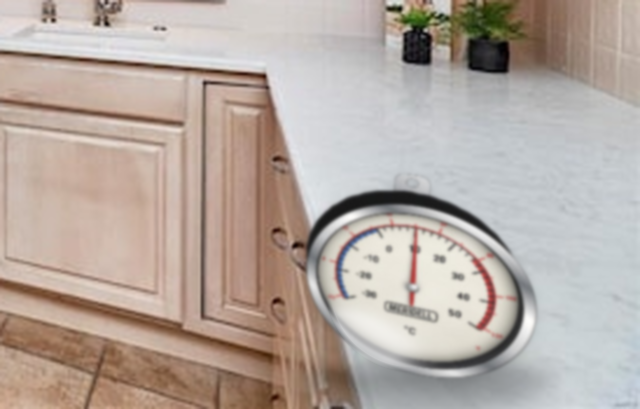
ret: 10°C
